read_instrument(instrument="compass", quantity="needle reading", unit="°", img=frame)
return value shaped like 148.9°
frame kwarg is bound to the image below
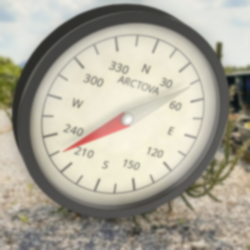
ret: 225°
